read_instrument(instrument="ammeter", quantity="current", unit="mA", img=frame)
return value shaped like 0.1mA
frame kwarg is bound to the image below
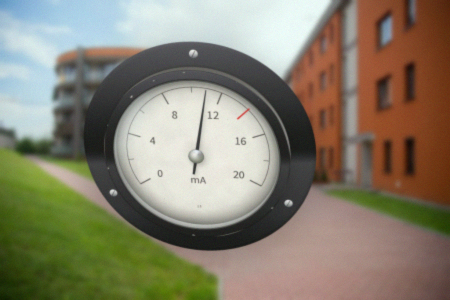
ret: 11mA
